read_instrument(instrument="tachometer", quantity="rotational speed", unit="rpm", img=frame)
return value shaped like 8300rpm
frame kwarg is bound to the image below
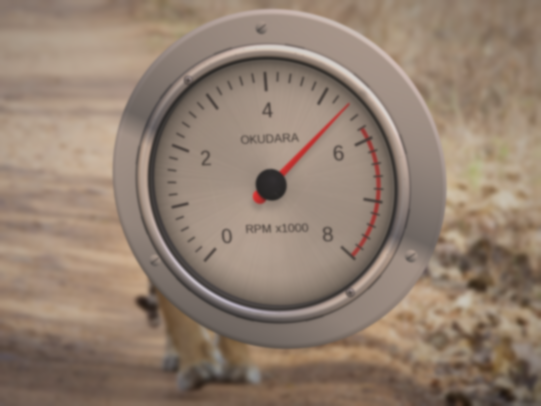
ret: 5400rpm
